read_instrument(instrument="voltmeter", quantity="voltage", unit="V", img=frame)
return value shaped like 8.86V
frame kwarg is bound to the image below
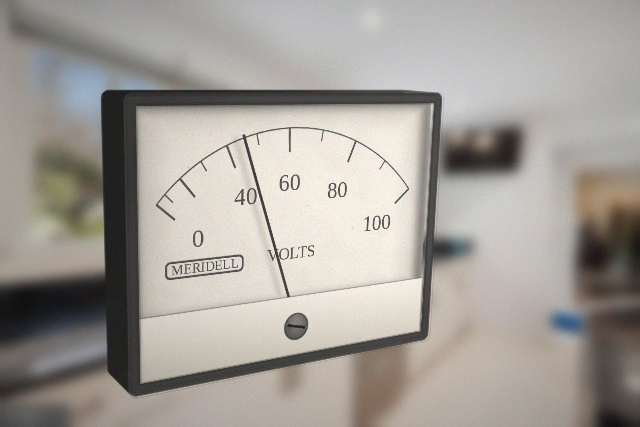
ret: 45V
